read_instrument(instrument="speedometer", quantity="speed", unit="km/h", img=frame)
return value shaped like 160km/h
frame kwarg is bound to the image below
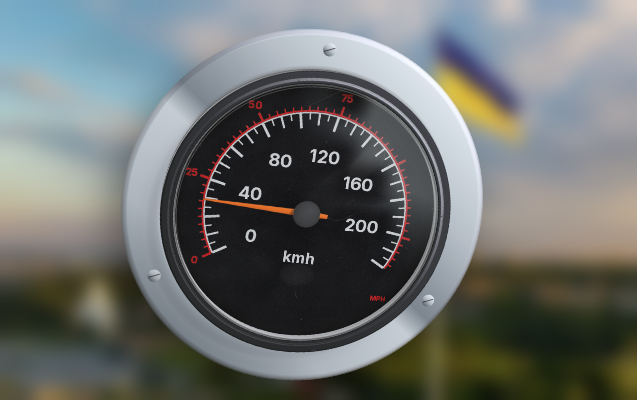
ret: 30km/h
